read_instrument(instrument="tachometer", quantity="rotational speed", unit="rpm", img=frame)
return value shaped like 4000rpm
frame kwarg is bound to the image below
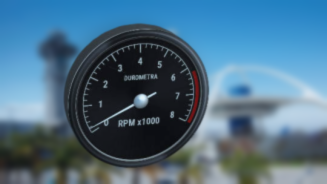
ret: 200rpm
